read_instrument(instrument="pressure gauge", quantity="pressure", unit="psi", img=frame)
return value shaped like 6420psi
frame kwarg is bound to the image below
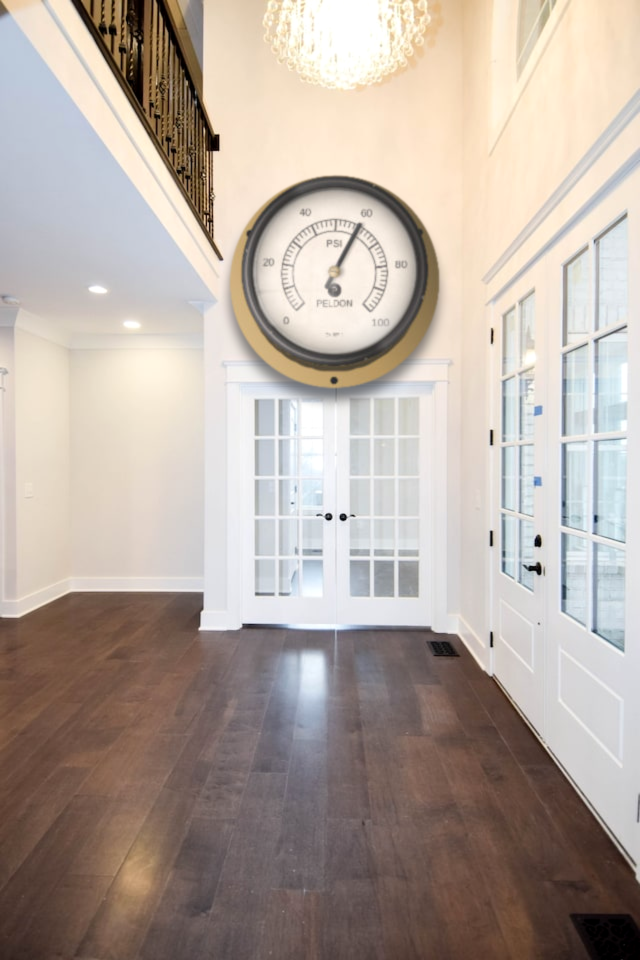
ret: 60psi
